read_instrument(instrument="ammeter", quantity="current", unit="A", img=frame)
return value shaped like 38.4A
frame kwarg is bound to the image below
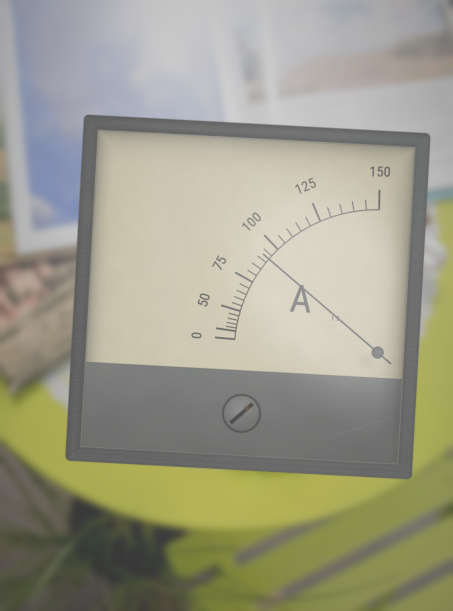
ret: 92.5A
